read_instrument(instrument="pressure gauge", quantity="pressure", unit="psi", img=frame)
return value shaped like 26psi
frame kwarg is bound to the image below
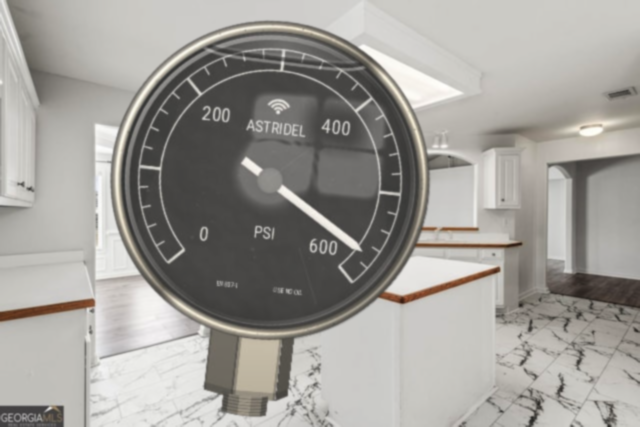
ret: 570psi
